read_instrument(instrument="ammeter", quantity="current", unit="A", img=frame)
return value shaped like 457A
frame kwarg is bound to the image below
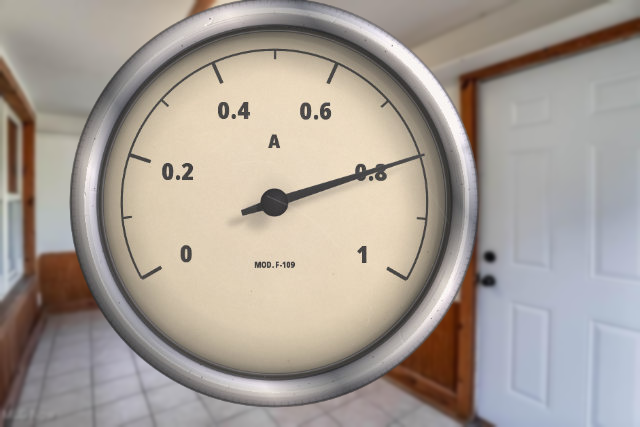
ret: 0.8A
